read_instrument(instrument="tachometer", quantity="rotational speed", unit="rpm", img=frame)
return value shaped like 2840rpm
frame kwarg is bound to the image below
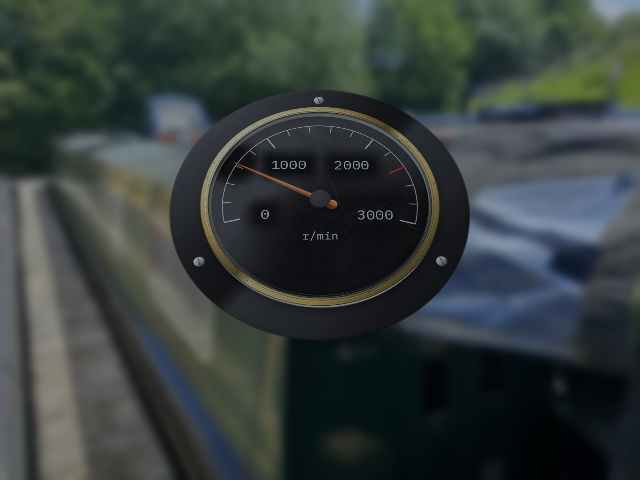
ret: 600rpm
